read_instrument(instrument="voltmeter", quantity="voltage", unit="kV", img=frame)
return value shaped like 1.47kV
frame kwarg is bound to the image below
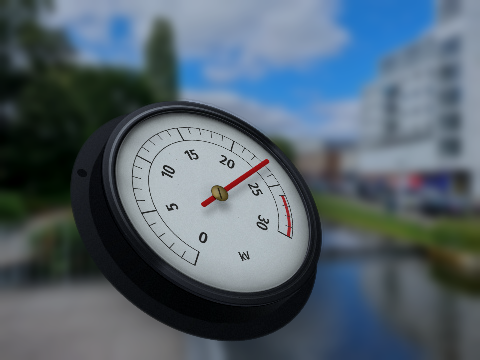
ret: 23kV
